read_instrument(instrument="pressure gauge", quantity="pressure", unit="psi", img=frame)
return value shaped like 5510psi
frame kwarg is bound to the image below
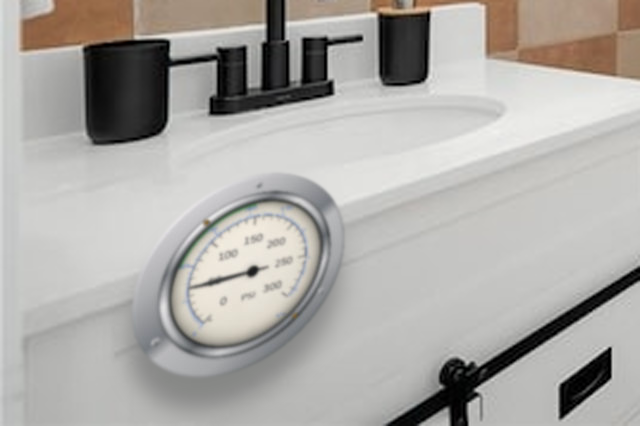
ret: 50psi
